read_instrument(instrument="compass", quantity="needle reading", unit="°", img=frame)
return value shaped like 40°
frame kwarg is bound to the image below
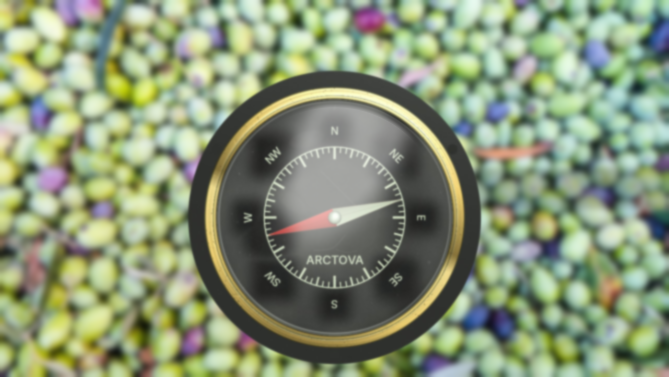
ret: 255°
